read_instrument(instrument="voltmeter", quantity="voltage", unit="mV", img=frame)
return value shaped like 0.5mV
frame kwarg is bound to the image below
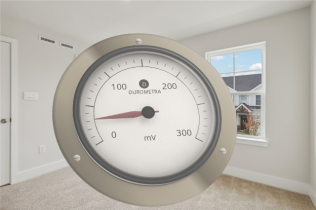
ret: 30mV
